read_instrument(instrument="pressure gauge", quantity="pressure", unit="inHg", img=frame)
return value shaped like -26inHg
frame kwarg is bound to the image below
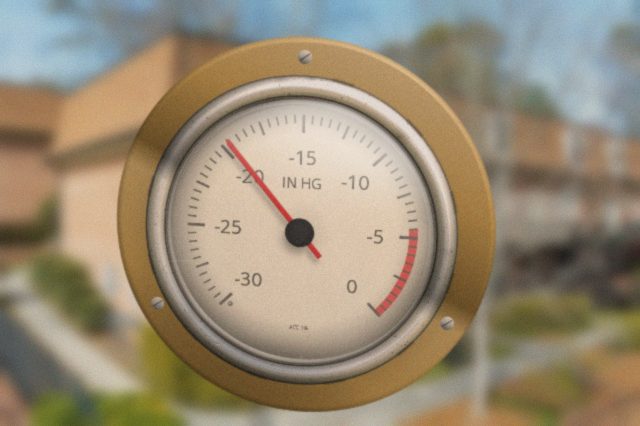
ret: -19.5inHg
